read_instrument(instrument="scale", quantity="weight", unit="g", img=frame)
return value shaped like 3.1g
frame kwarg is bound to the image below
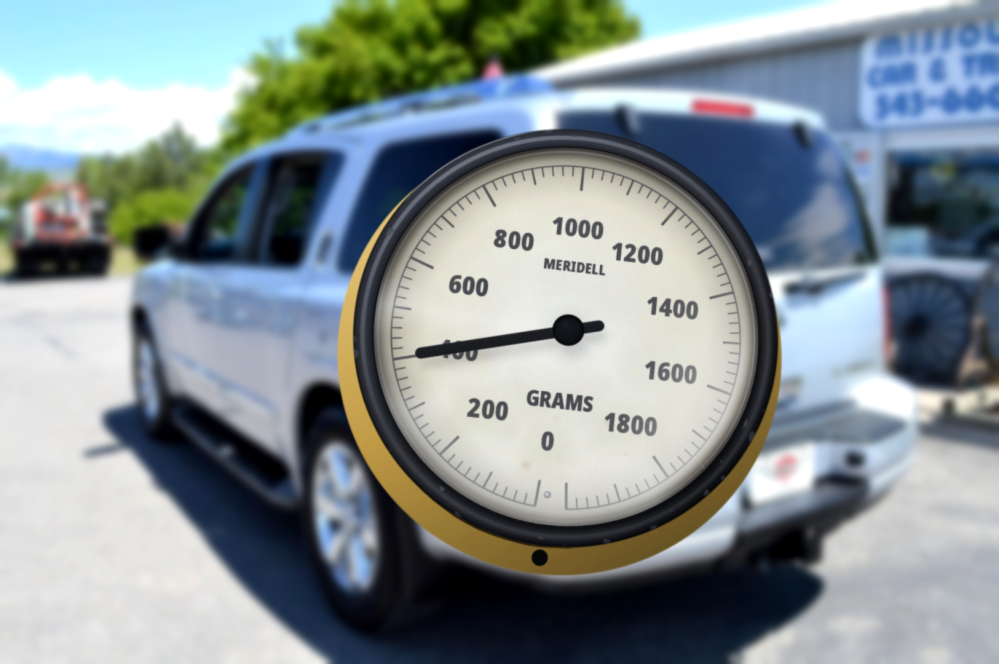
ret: 400g
